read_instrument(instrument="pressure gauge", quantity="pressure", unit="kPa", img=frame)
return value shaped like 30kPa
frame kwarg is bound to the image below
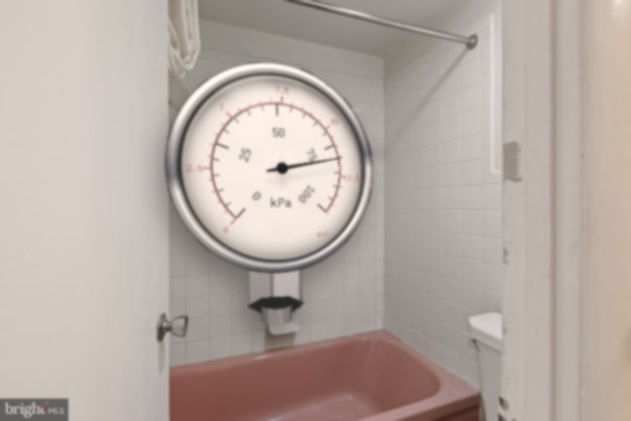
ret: 80kPa
